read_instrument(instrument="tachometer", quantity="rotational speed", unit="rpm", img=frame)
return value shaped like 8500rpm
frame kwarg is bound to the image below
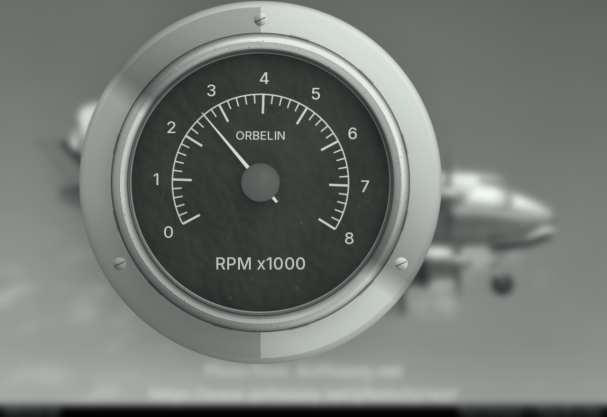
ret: 2600rpm
